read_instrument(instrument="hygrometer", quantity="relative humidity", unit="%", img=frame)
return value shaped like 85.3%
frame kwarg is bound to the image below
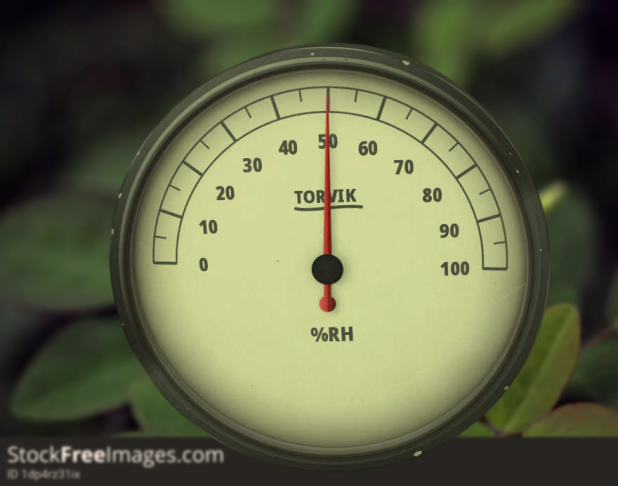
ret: 50%
